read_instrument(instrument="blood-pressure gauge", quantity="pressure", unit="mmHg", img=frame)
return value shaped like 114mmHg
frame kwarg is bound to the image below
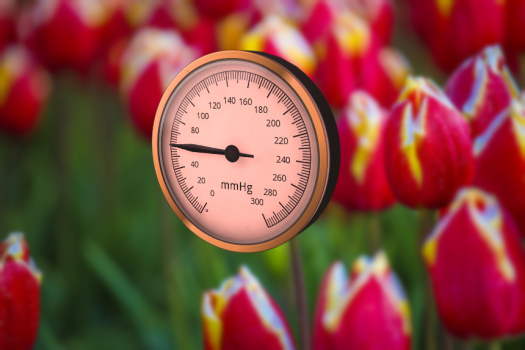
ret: 60mmHg
